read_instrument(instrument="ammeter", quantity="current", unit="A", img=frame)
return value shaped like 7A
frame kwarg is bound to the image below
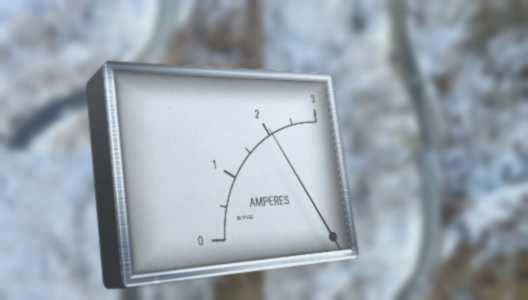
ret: 2A
